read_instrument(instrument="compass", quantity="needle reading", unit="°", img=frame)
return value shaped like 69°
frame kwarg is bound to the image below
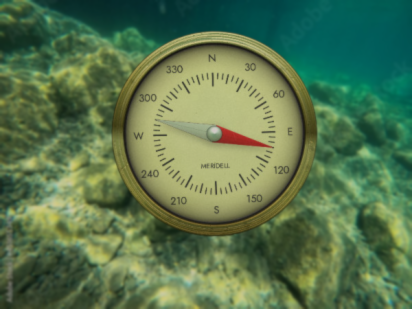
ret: 105°
